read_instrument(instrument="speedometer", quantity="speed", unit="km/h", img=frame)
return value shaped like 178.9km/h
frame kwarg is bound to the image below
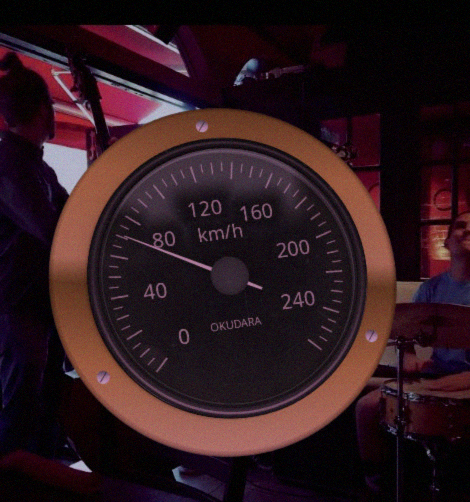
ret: 70km/h
